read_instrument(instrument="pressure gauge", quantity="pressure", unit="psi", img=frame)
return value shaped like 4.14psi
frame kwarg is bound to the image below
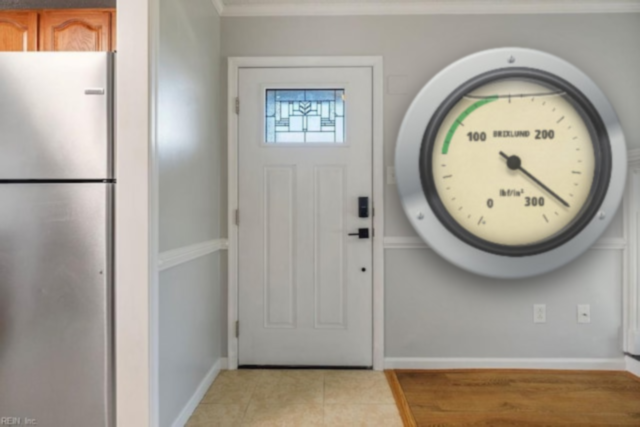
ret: 280psi
